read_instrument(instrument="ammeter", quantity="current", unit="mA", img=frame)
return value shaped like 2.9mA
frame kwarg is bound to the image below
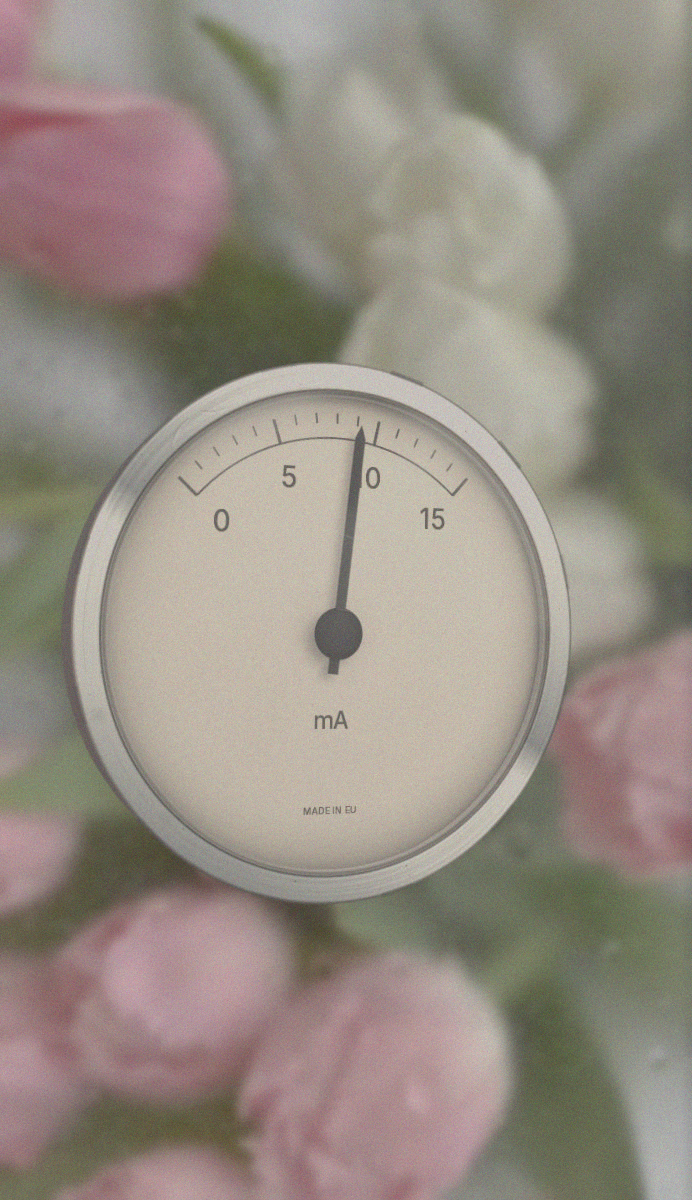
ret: 9mA
